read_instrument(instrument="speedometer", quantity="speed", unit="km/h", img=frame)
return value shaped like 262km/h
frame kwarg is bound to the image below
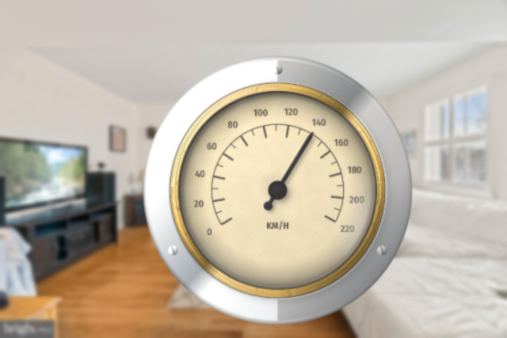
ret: 140km/h
